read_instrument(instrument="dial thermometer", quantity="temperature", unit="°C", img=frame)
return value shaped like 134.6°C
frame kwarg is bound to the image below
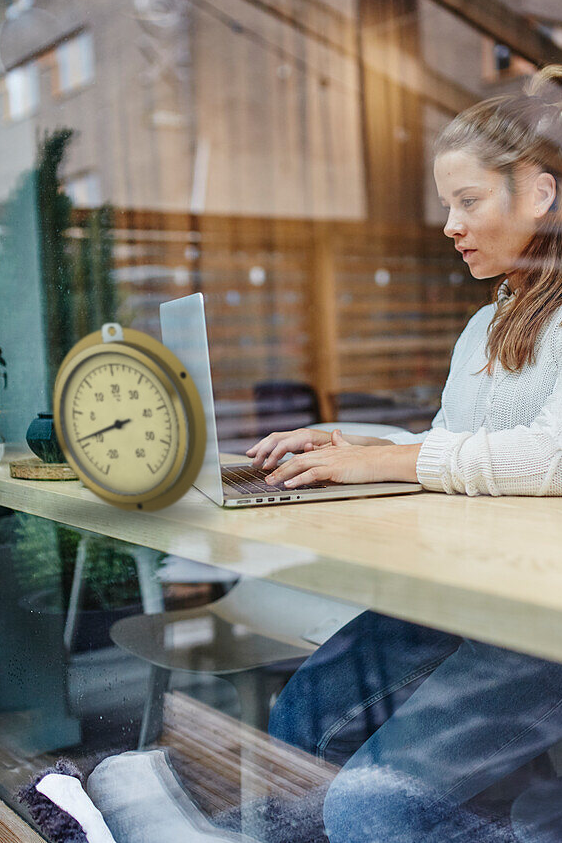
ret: -8°C
